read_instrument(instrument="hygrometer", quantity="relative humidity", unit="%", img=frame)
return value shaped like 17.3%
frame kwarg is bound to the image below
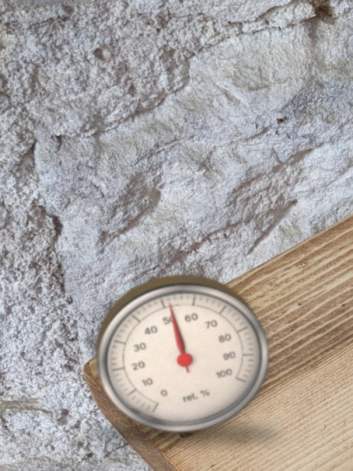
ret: 52%
